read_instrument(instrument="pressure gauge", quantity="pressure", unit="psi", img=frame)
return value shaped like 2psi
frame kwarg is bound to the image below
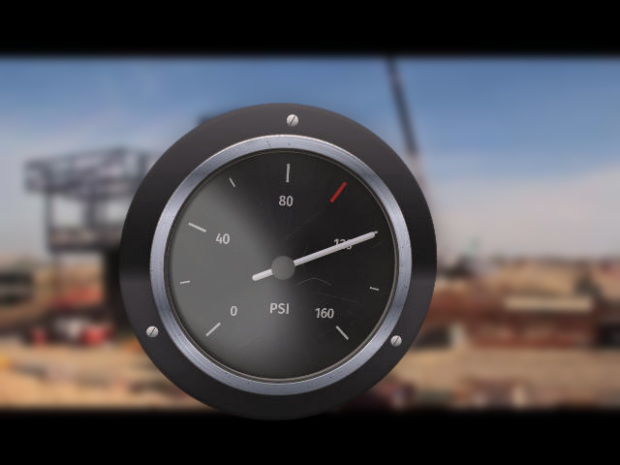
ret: 120psi
